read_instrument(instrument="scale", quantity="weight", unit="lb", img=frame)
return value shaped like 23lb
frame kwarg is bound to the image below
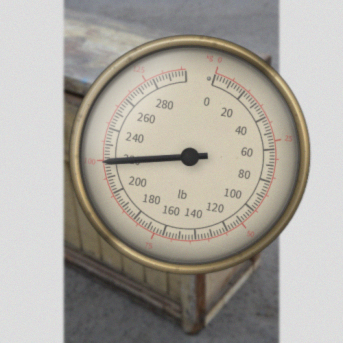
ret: 220lb
